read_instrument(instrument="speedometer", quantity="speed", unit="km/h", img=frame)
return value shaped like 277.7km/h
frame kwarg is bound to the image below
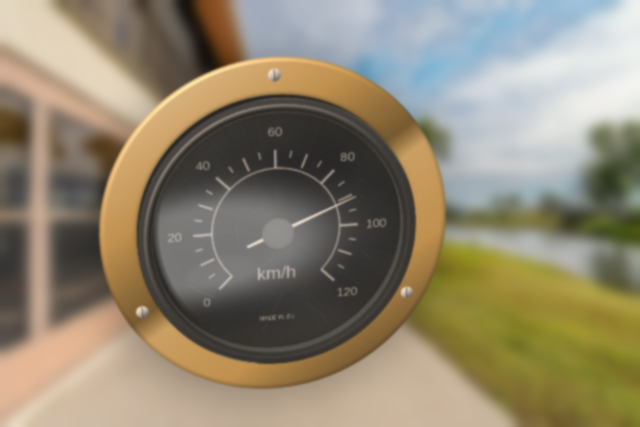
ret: 90km/h
